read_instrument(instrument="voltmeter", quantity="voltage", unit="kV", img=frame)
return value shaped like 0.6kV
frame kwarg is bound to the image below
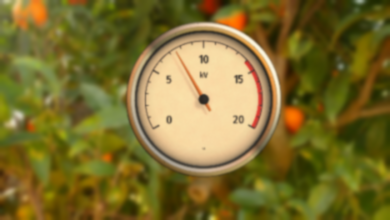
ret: 7.5kV
